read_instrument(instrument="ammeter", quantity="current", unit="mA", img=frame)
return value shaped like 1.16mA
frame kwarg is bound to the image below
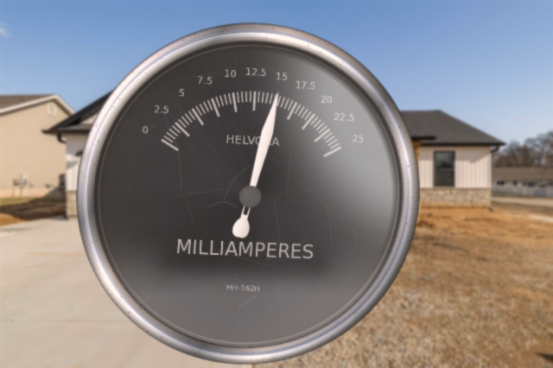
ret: 15mA
